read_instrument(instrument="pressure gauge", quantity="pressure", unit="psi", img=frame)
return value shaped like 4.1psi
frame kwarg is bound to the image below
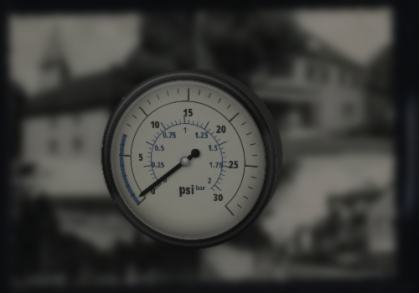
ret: 0.5psi
